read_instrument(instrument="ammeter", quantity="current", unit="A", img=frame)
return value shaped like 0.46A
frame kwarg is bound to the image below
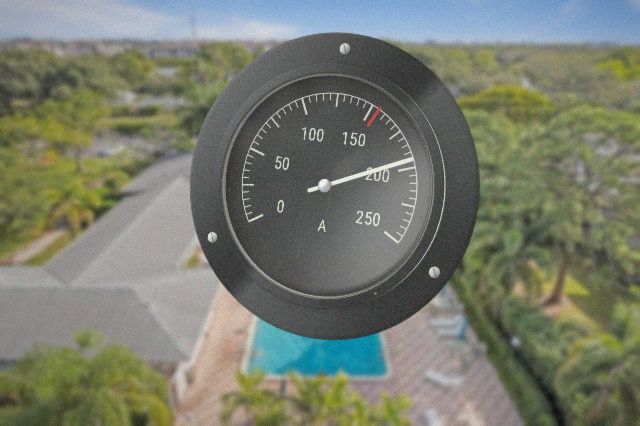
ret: 195A
